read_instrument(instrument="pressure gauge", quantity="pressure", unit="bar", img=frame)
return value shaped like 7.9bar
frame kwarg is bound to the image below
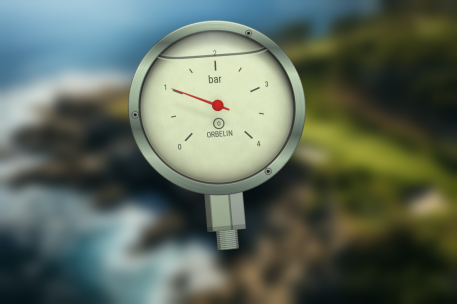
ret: 1bar
